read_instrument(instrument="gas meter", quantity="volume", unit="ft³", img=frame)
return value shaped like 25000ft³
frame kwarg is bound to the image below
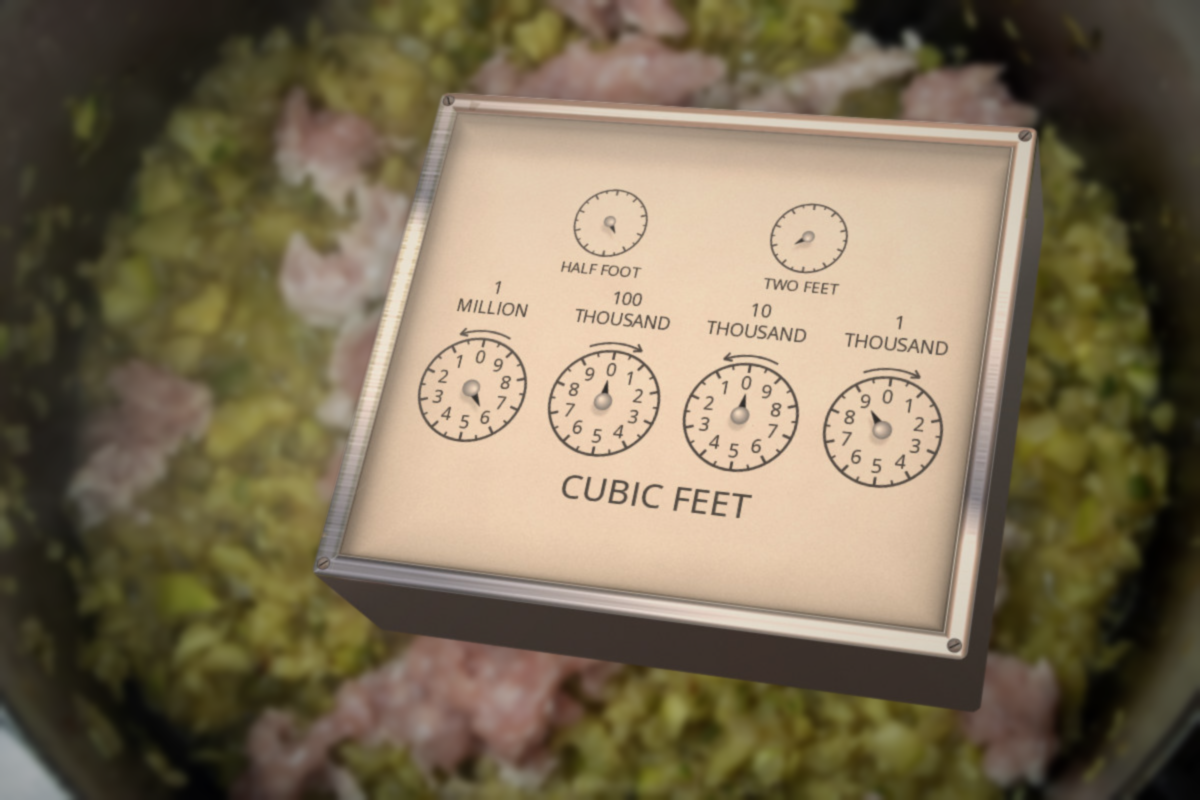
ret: 599900ft³
